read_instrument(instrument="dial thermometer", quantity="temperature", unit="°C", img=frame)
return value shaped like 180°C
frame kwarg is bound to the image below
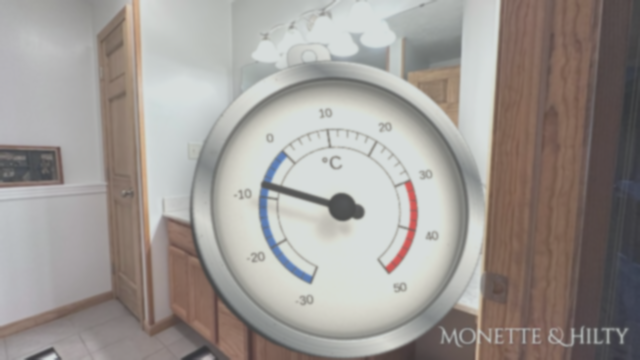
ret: -8°C
